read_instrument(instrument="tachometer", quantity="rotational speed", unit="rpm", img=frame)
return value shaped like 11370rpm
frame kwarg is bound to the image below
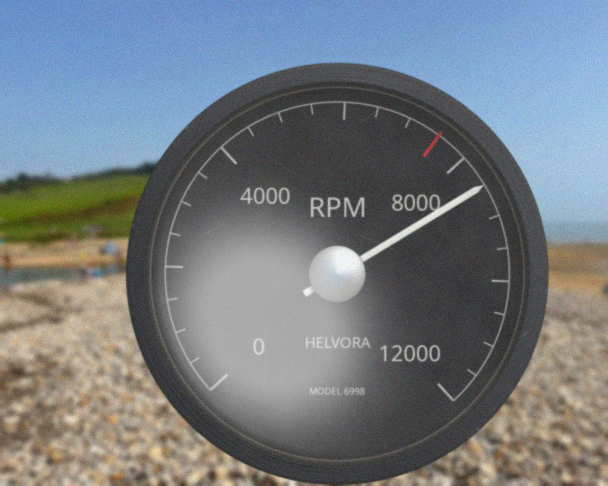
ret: 8500rpm
